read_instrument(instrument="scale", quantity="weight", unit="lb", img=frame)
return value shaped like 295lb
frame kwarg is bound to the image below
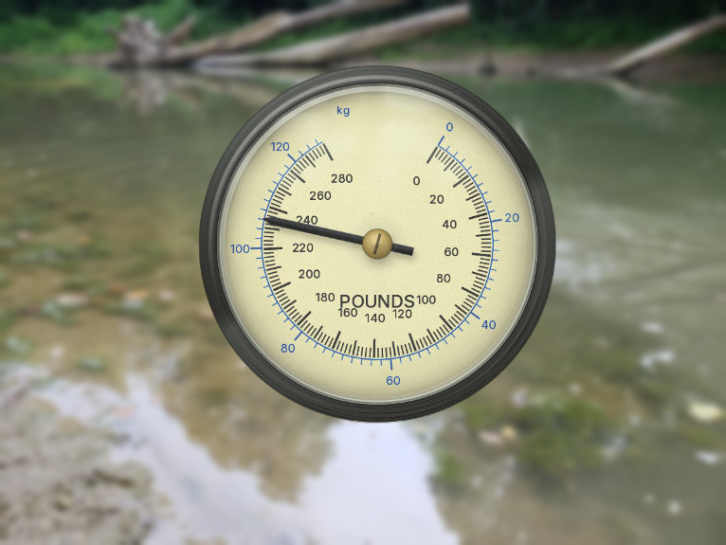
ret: 234lb
